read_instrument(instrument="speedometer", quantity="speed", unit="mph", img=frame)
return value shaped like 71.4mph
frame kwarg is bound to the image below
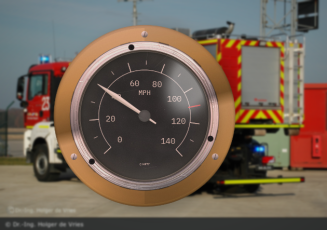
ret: 40mph
